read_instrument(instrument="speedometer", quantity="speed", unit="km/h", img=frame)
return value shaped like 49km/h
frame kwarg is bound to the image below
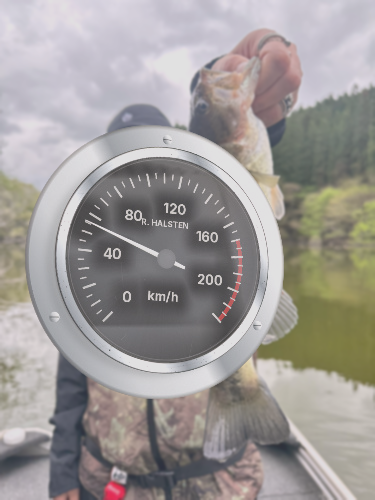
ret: 55km/h
